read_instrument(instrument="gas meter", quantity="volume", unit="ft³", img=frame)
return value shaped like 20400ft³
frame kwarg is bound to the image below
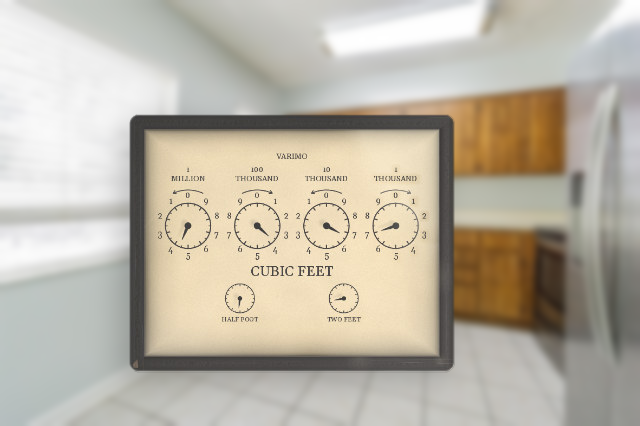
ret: 436700ft³
